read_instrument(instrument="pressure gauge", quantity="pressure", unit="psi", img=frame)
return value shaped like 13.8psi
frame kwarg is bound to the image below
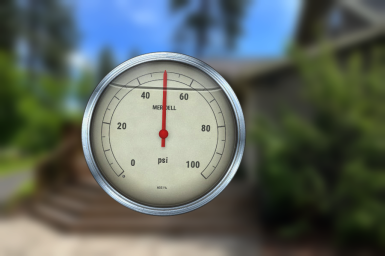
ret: 50psi
